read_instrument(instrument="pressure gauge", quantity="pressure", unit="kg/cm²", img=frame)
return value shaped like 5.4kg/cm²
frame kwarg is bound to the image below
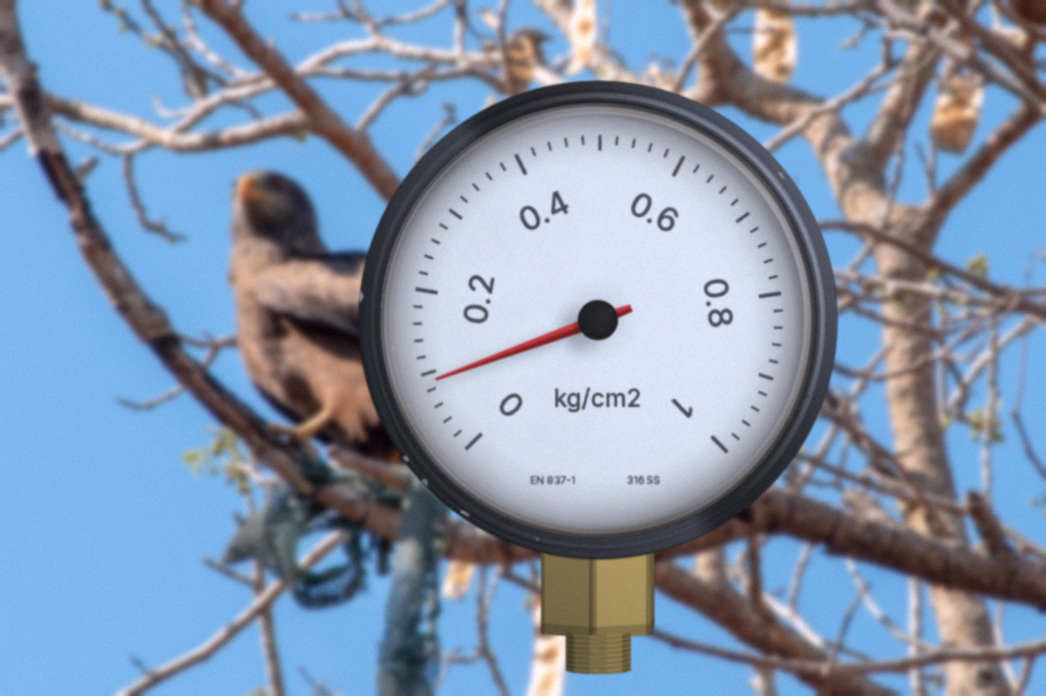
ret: 0.09kg/cm²
